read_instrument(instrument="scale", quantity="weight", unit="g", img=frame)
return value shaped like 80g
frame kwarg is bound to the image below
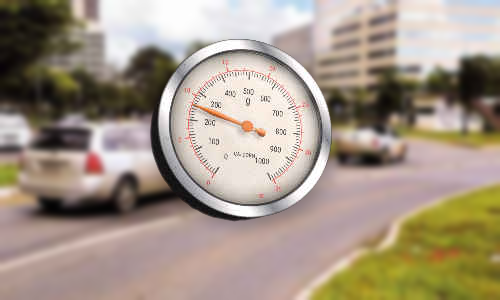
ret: 250g
